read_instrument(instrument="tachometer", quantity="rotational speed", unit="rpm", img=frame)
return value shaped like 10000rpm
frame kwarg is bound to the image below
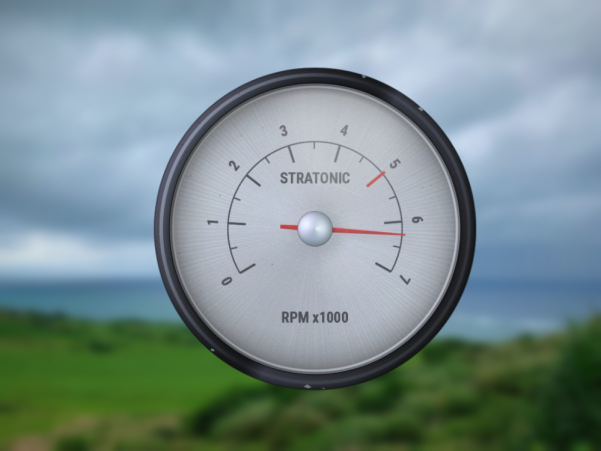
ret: 6250rpm
